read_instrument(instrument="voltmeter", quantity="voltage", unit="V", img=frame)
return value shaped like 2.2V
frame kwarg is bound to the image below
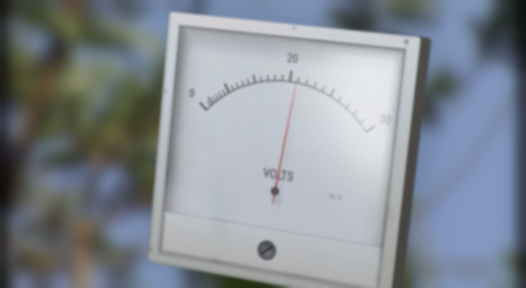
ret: 21V
